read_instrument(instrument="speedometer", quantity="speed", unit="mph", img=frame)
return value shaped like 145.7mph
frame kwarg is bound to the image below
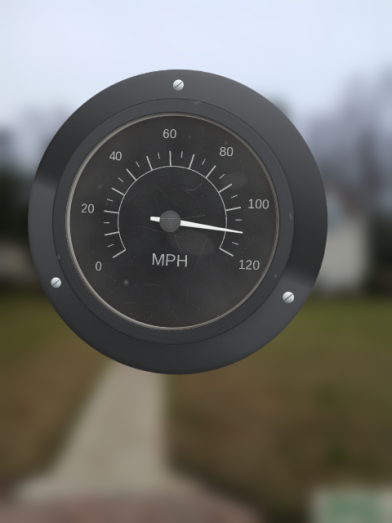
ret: 110mph
